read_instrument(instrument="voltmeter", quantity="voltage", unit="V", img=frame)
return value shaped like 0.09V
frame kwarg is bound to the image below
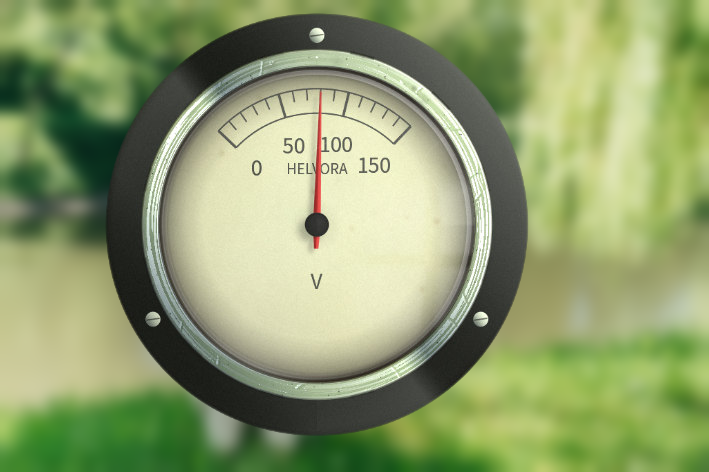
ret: 80V
